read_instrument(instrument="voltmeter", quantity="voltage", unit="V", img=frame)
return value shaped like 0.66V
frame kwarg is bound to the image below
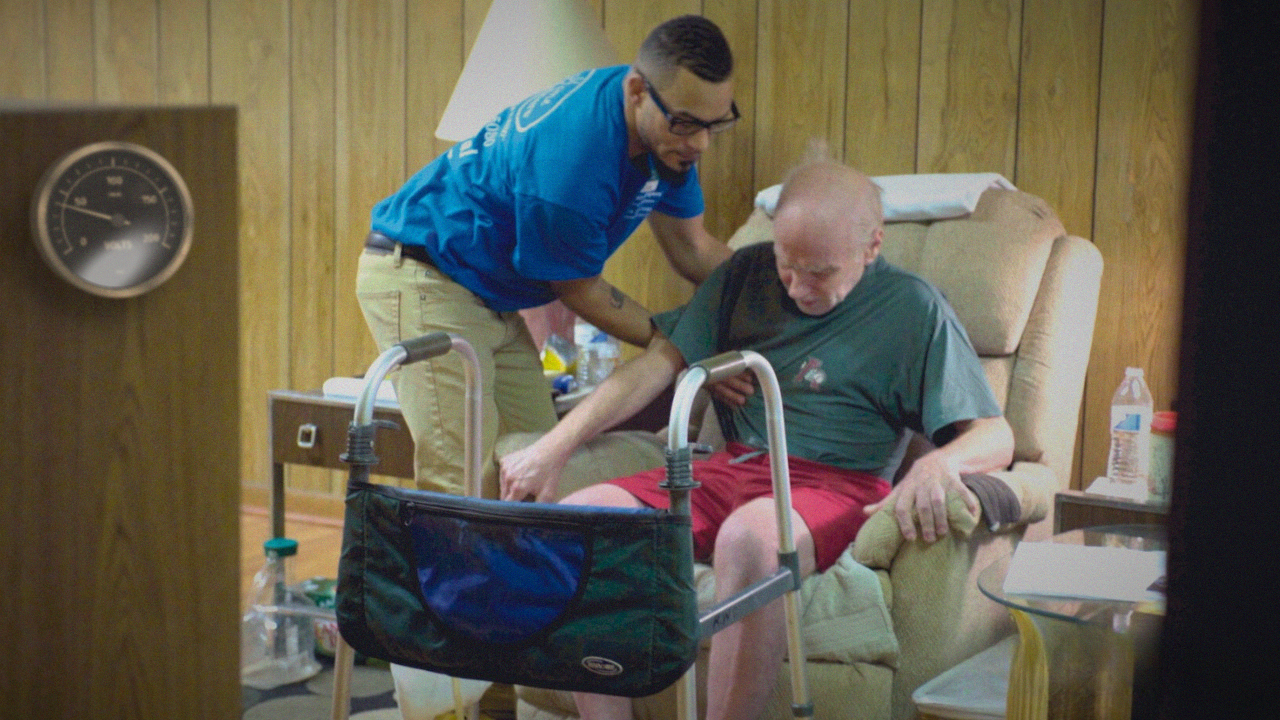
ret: 40V
